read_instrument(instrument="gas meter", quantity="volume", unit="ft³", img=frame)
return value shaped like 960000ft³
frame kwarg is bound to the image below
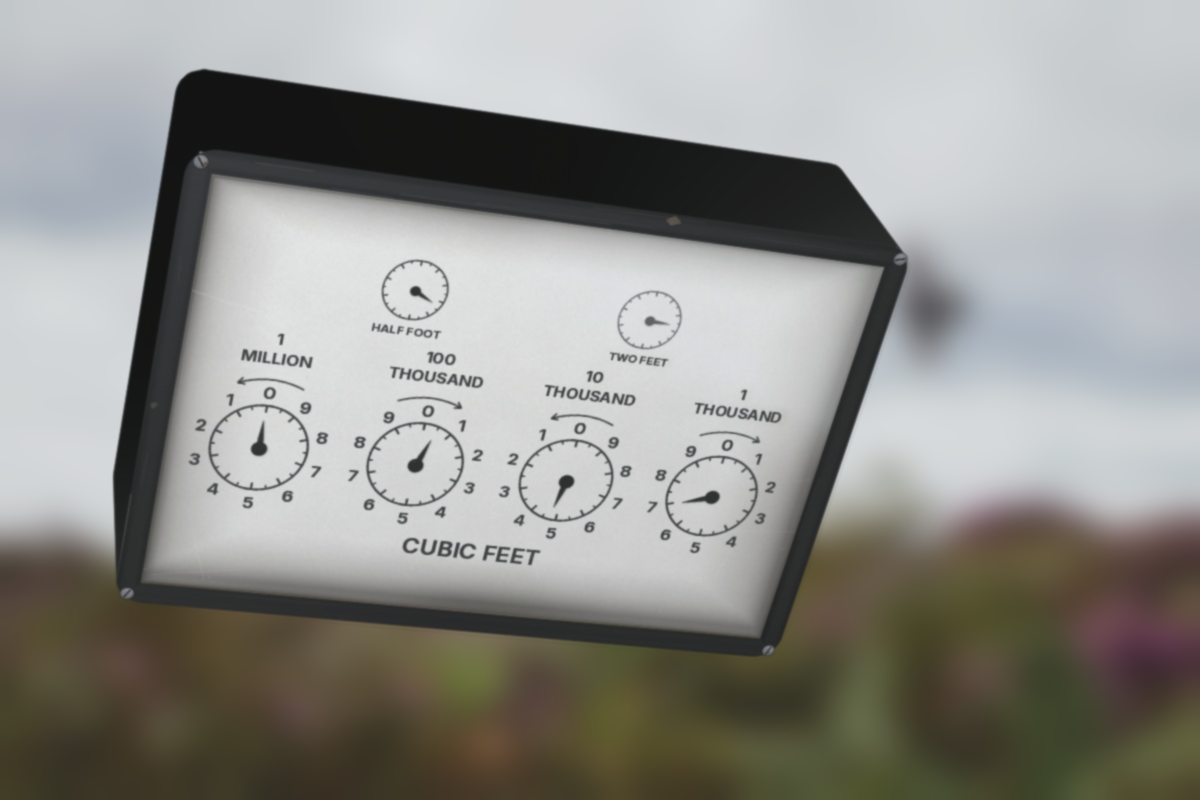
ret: 4700ft³
